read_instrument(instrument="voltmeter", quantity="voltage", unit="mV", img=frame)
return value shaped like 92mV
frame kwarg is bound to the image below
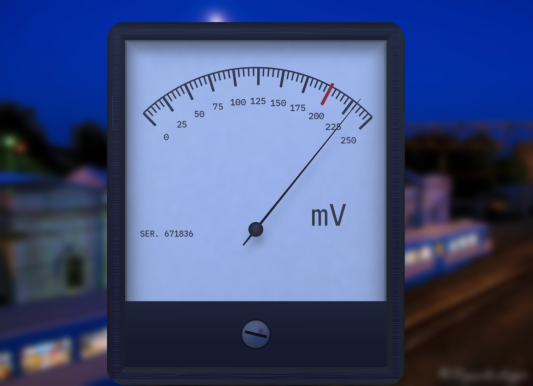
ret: 230mV
